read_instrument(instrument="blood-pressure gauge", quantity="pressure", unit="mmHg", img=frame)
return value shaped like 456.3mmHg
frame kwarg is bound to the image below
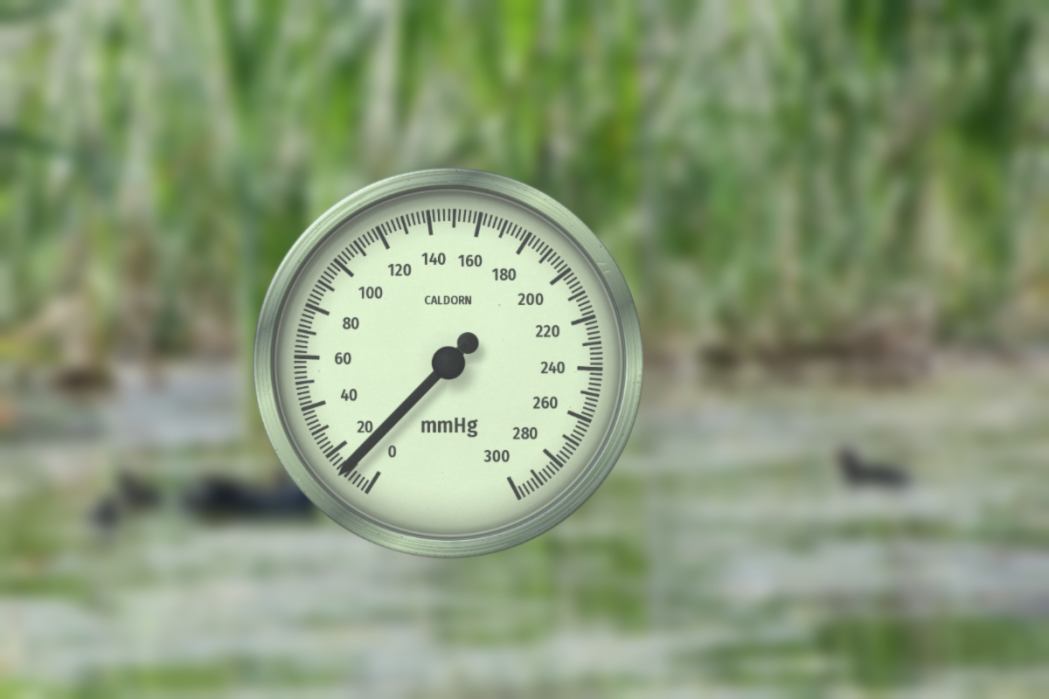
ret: 12mmHg
